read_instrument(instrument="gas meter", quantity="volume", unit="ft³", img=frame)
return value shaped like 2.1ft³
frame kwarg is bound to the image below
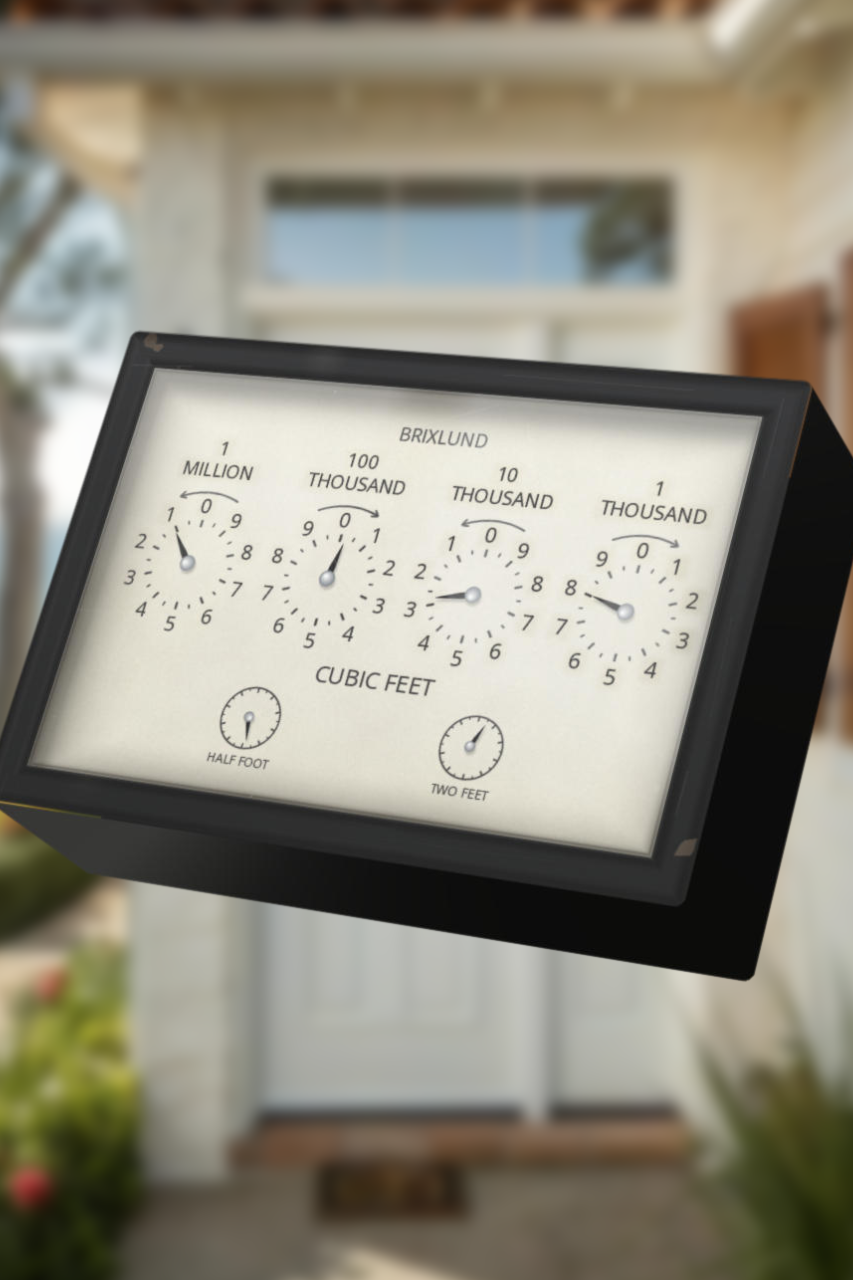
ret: 102800ft³
